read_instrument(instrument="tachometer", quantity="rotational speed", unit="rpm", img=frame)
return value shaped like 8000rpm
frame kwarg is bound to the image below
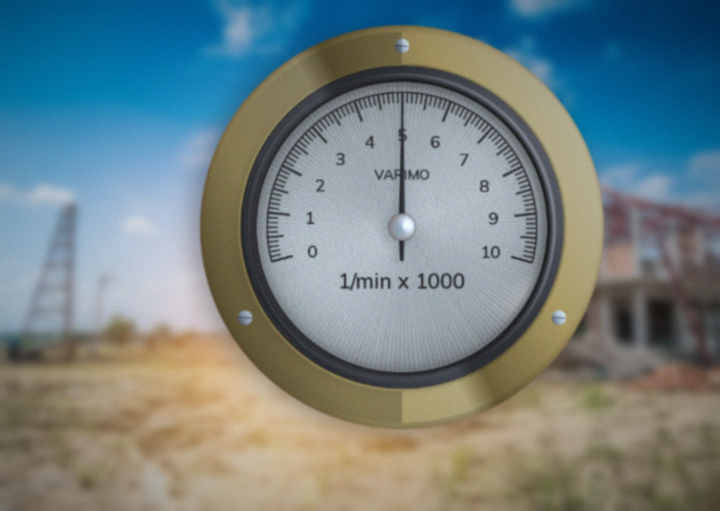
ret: 5000rpm
